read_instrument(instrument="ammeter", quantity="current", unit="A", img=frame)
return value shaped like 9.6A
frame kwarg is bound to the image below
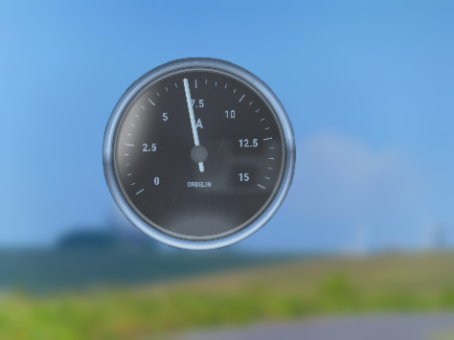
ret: 7A
